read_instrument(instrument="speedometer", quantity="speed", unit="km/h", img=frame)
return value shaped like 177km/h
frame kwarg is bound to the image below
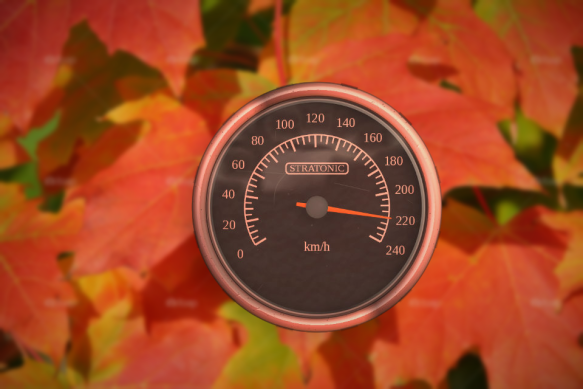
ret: 220km/h
